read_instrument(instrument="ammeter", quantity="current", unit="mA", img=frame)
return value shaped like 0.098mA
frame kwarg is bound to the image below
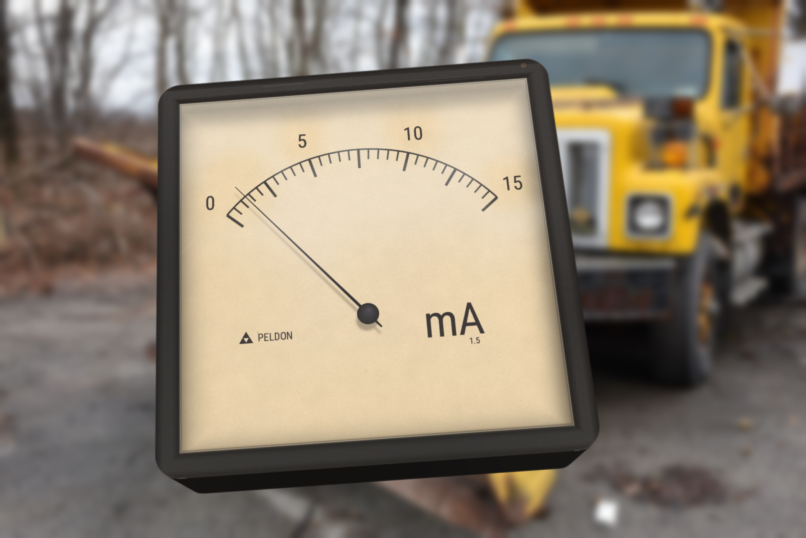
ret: 1.25mA
